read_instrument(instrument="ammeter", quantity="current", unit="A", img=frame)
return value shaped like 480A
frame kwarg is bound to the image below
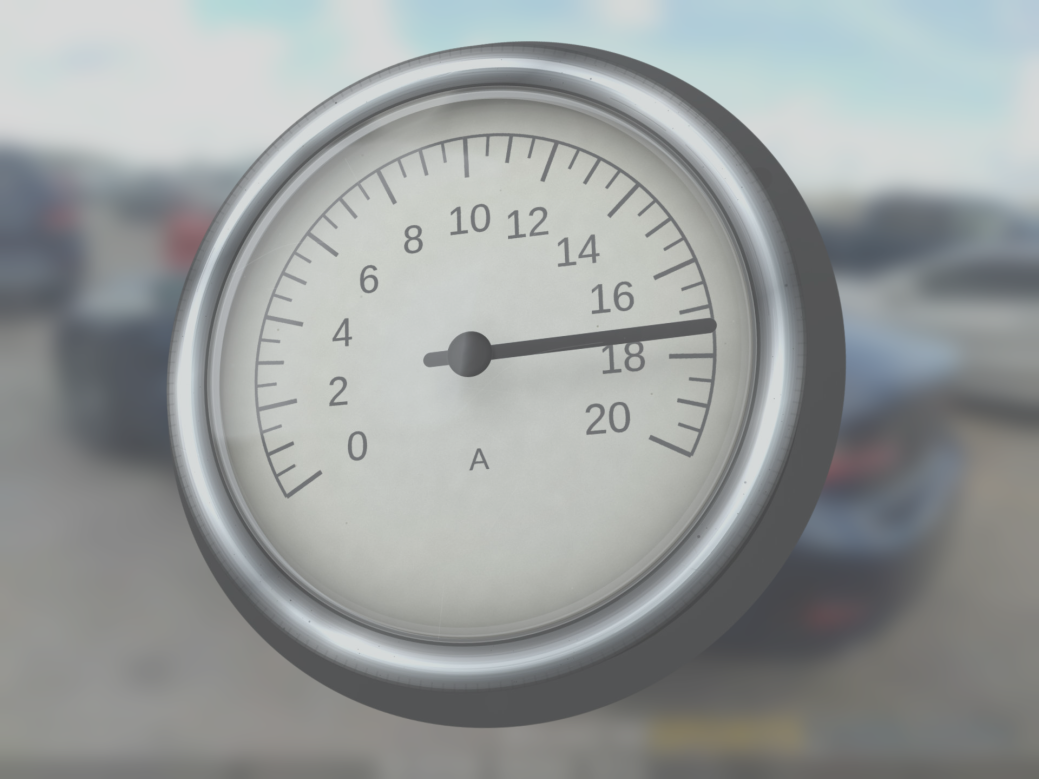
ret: 17.5A
